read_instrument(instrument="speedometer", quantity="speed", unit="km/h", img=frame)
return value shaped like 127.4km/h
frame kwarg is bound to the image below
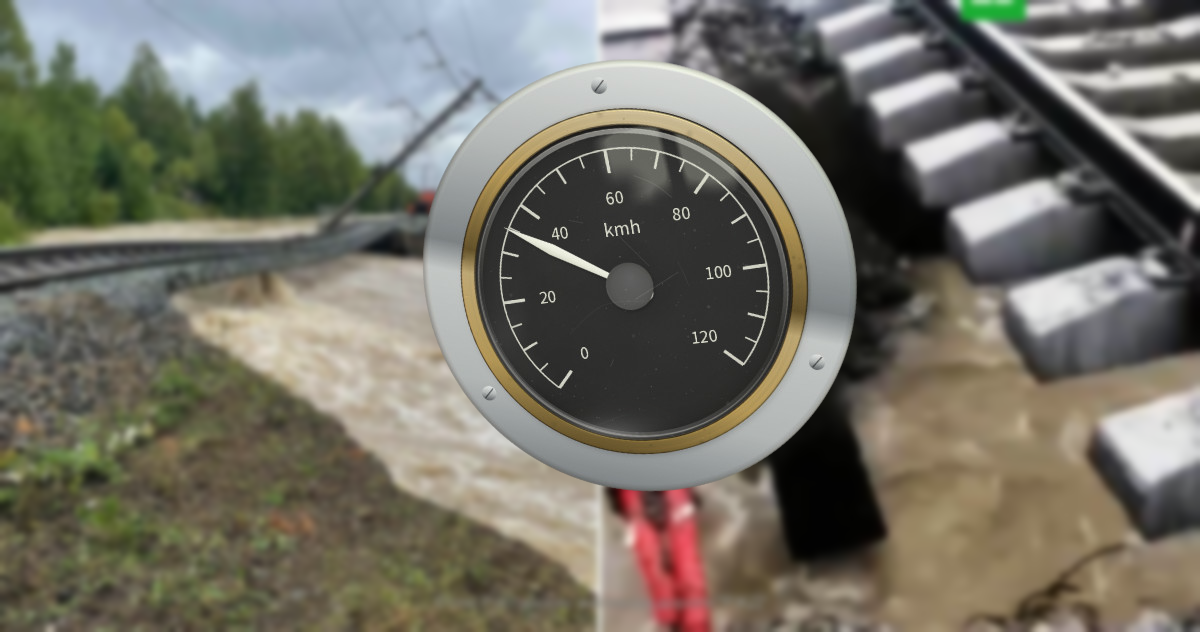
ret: 35km/h
